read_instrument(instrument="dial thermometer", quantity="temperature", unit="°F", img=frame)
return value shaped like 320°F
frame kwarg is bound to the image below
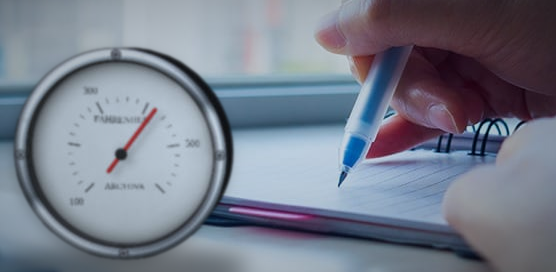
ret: 420°F
